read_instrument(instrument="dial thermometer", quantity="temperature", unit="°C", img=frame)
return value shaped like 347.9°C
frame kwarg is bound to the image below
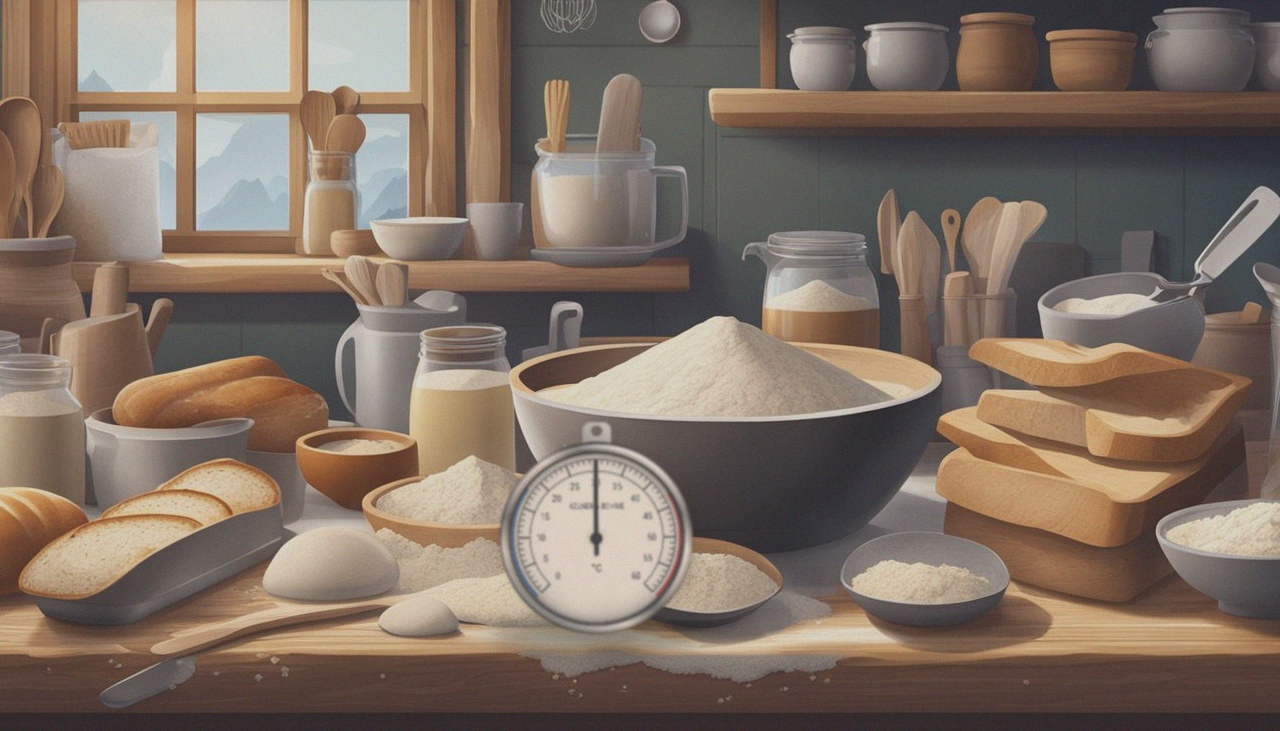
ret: 30°C
